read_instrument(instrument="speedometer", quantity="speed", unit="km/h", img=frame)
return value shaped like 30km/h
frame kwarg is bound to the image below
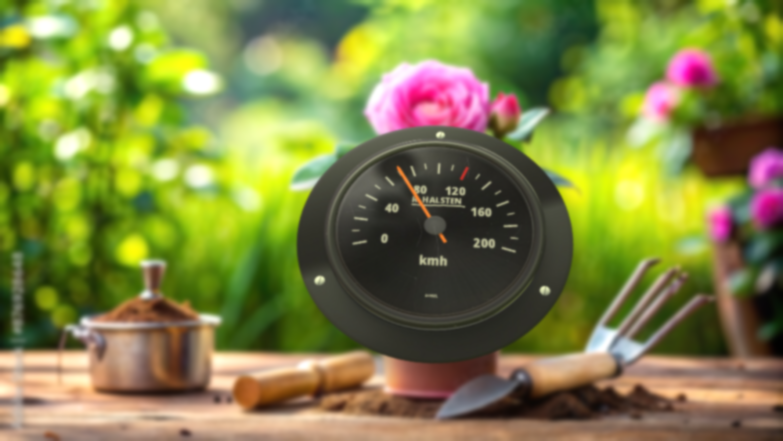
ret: 70km/h
